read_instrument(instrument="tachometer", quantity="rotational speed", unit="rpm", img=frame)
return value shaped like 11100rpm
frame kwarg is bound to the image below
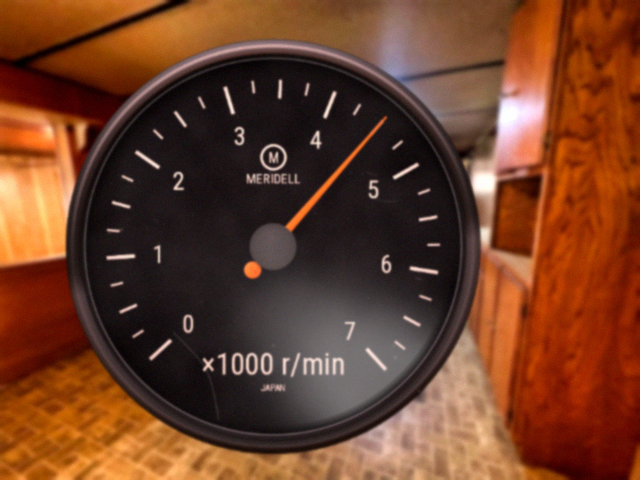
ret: 4500rpm
